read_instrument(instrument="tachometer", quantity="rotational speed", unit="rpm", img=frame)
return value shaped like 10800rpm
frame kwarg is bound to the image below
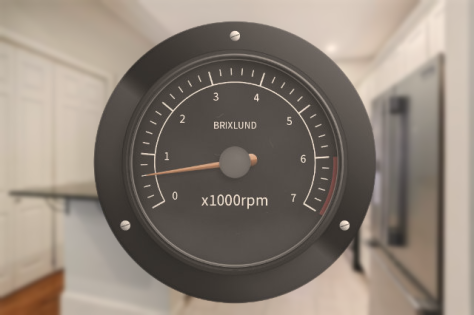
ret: 600rpm
